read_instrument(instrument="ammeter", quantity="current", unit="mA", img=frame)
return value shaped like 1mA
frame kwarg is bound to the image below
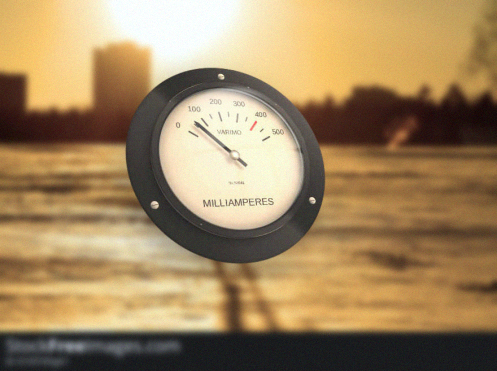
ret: 50mA
